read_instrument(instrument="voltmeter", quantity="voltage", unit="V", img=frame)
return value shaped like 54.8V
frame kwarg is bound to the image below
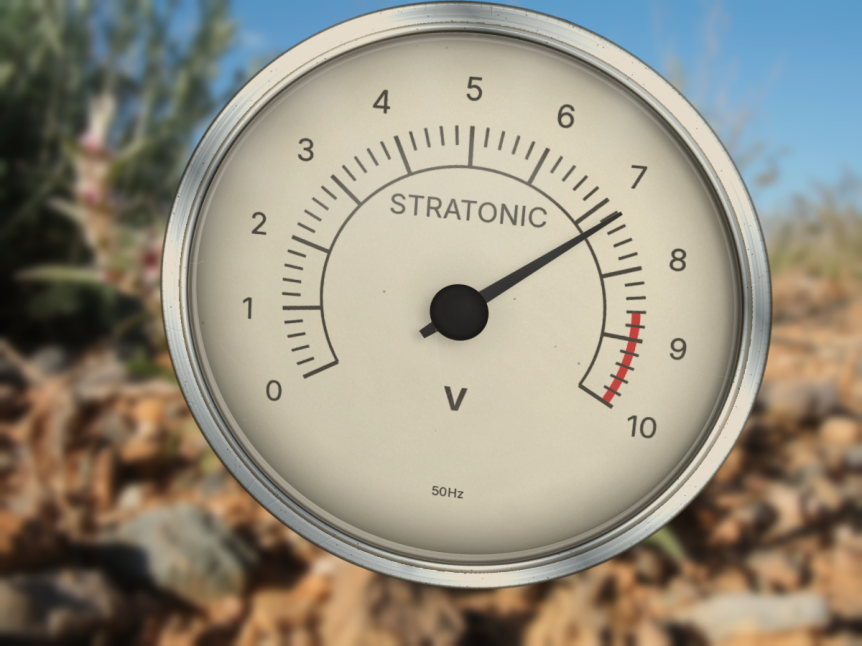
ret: 7.2V
